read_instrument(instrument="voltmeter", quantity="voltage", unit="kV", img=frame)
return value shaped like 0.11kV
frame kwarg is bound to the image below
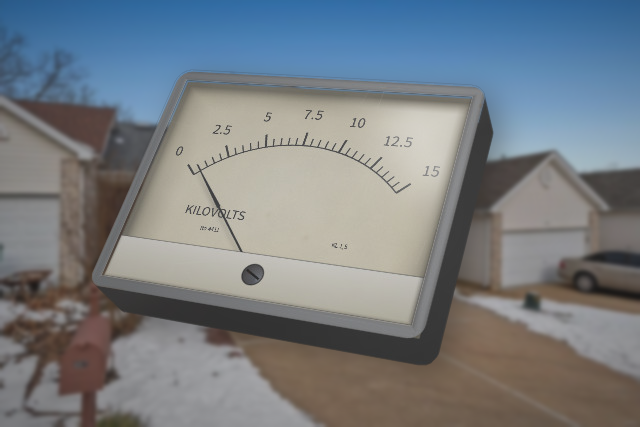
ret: 0.5kV
